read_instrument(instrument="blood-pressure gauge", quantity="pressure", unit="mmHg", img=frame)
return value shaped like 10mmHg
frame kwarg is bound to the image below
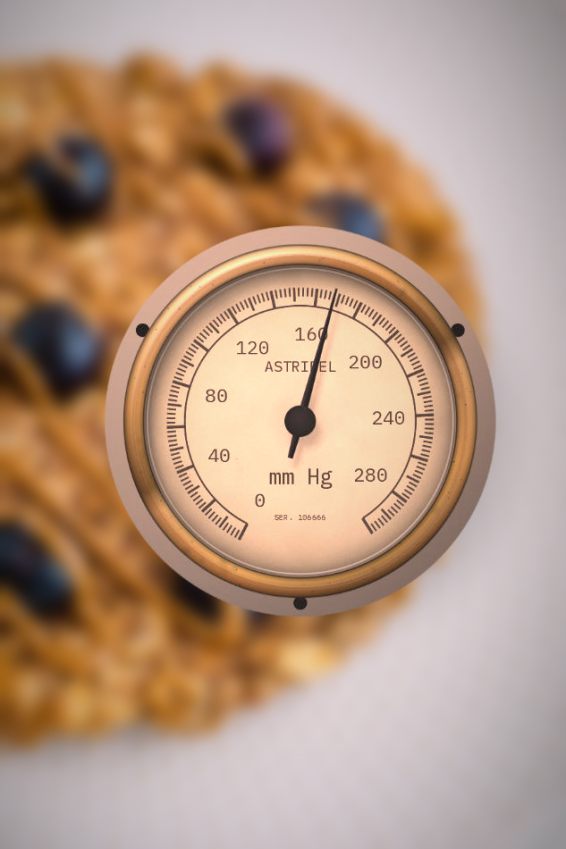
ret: 168mmHg
